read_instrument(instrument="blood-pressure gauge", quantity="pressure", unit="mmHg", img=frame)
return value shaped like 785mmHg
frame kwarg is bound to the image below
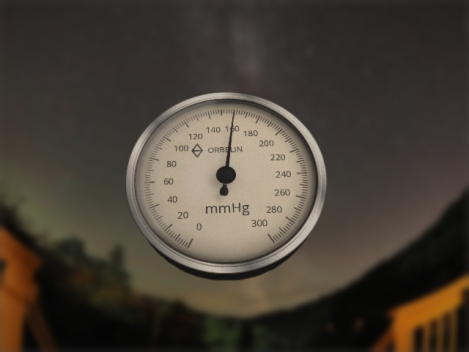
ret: 160mmHg
